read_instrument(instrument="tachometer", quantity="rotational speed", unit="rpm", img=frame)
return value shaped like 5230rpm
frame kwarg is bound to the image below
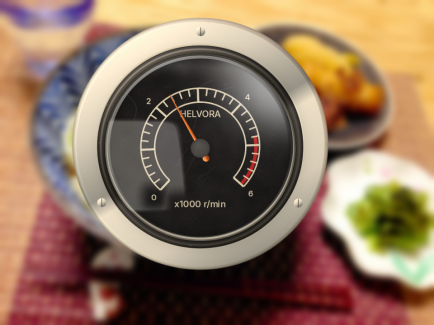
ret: 2400rpm
